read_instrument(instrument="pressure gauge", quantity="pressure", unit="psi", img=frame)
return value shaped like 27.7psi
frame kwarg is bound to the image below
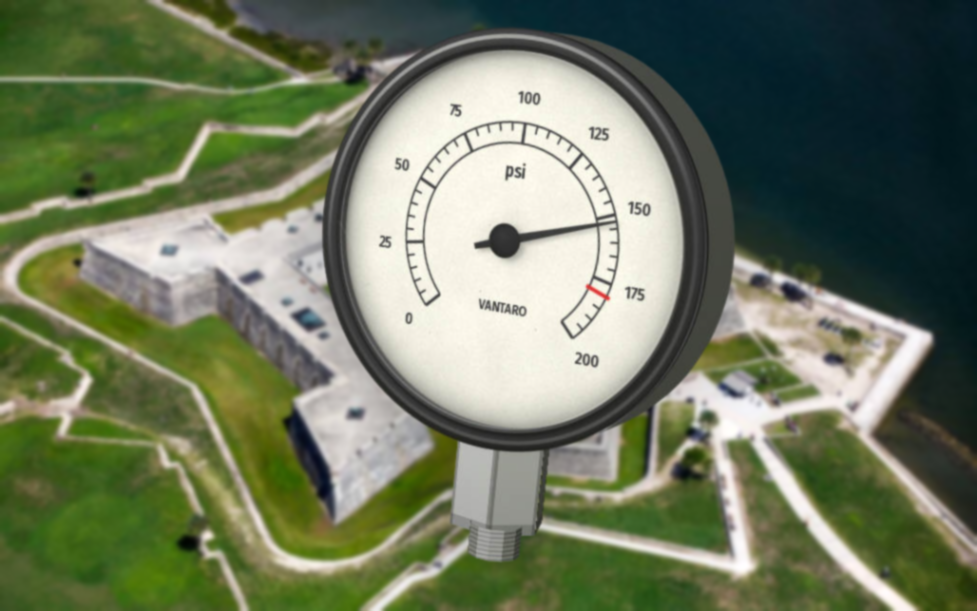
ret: 152.5psi
